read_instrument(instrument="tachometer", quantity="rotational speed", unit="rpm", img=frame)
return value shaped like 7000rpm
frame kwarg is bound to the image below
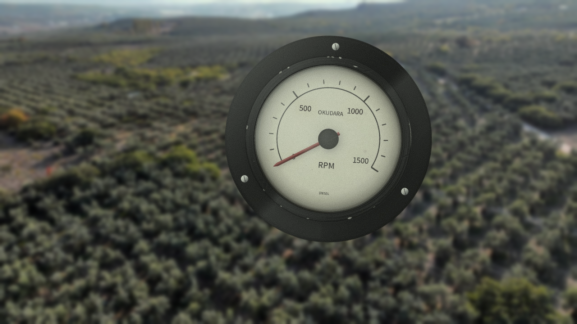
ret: 0rpm
